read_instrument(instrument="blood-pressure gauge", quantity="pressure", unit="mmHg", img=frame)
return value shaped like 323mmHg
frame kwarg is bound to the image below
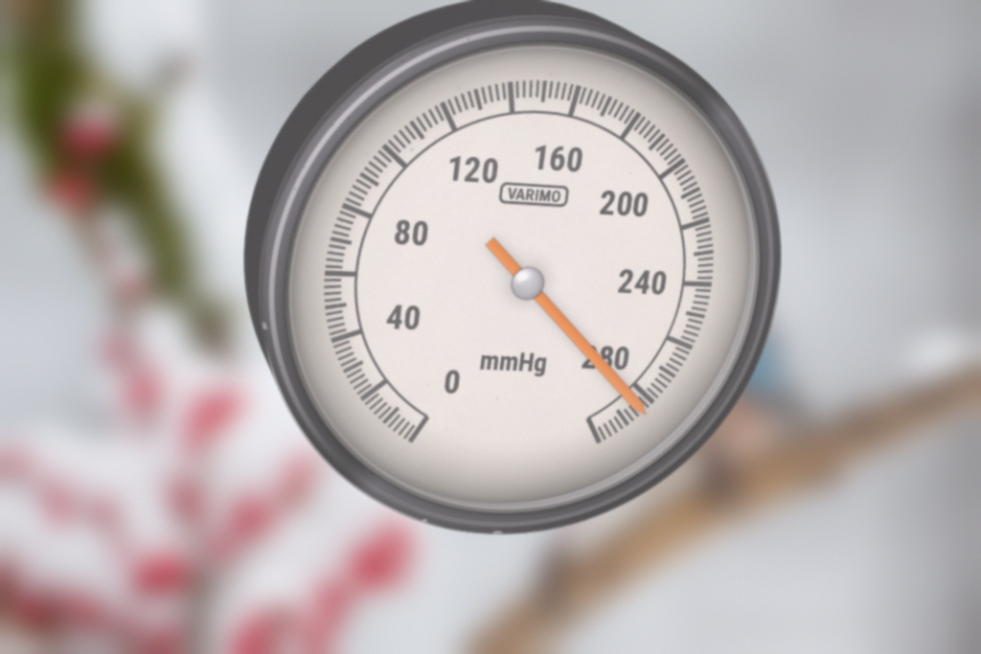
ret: 284mmHg
